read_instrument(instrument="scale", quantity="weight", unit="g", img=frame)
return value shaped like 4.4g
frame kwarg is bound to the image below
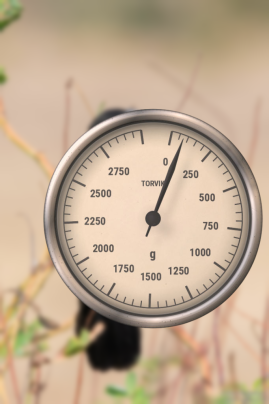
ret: 75g
